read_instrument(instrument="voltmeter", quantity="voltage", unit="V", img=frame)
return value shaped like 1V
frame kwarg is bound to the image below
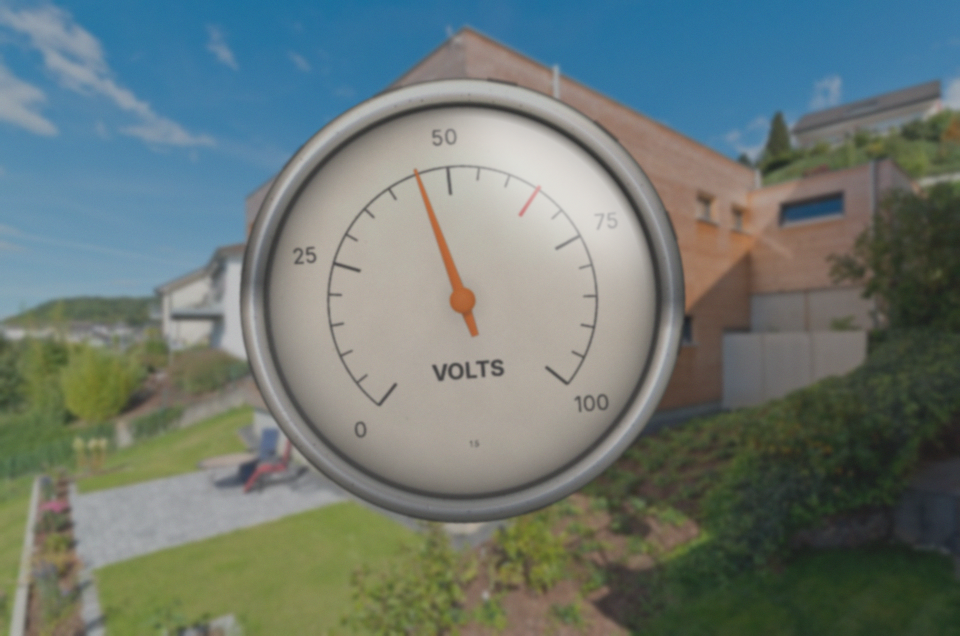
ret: 45V
